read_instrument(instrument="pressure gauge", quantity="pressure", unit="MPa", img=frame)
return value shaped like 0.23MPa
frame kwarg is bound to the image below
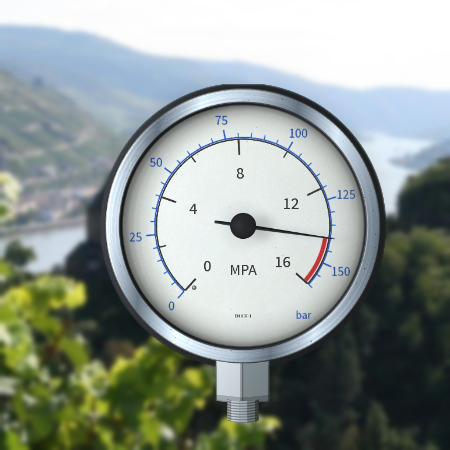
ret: 14MPa
